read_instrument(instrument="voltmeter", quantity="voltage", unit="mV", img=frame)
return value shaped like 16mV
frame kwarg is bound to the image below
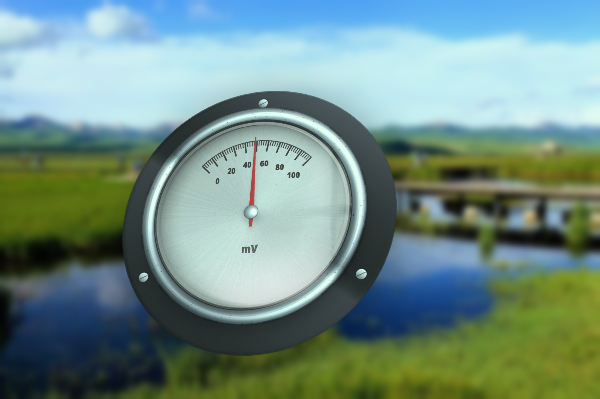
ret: 50mV
